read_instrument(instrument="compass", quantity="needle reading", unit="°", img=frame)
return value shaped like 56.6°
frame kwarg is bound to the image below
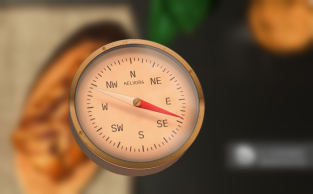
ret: 115°
